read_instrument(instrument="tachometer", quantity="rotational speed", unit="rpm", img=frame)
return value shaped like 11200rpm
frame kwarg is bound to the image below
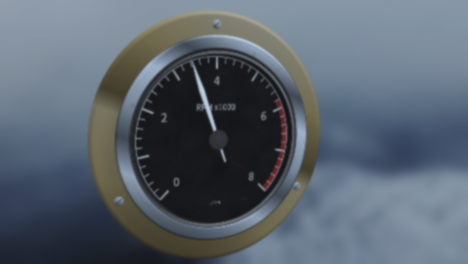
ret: 3400rpm
